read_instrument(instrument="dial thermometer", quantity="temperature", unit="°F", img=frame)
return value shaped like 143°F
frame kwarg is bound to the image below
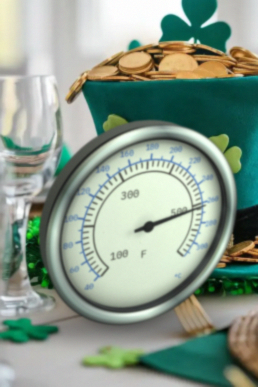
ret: 500°F
